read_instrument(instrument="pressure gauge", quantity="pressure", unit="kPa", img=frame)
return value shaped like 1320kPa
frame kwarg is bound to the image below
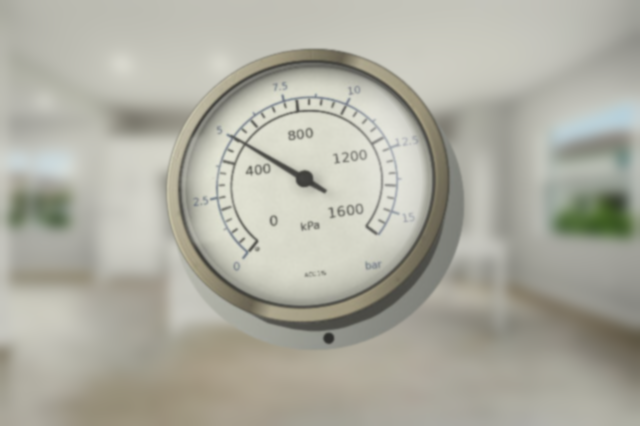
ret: 500kPa
